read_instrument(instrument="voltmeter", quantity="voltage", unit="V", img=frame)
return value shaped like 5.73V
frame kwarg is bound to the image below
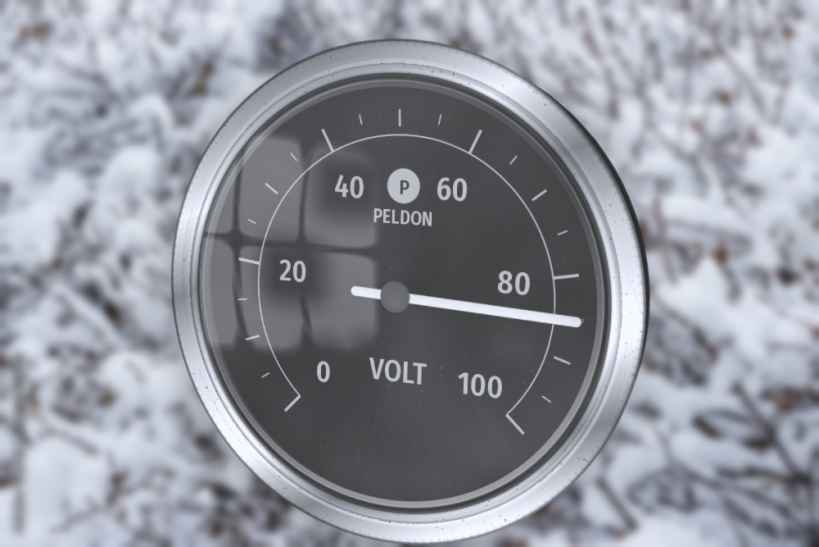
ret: 85V
